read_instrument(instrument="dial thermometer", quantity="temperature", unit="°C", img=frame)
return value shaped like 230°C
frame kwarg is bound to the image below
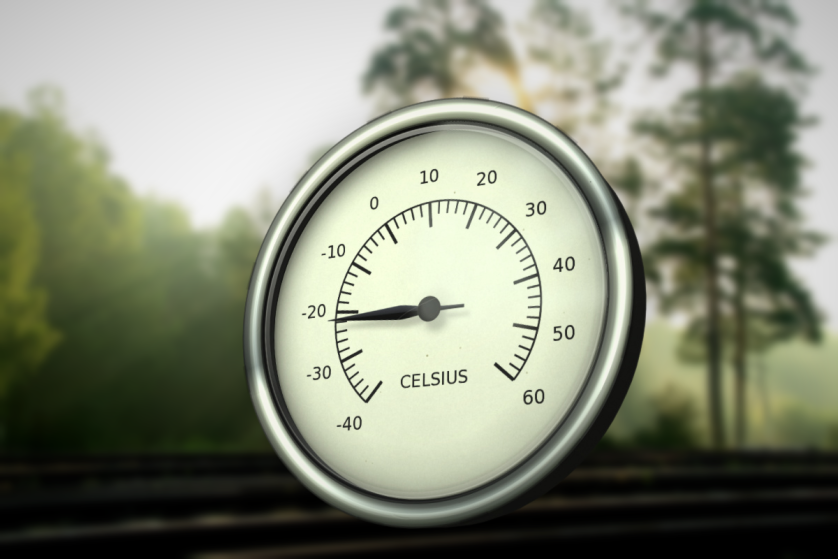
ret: -22°C
